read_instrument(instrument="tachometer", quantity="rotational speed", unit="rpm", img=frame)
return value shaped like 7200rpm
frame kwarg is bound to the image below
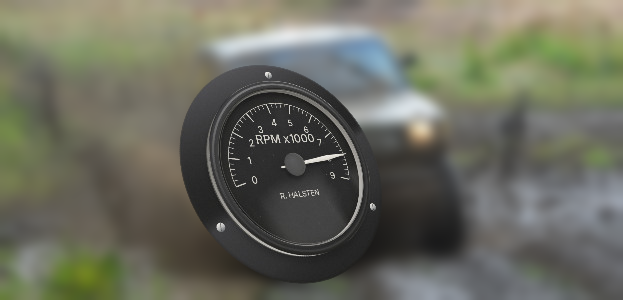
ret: 8000rpm
